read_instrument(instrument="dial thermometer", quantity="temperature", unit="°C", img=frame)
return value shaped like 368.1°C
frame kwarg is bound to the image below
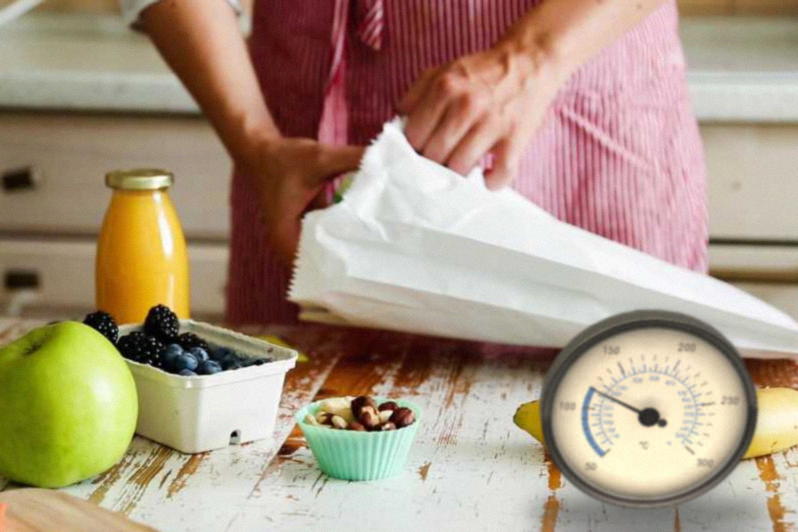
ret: 120°C
